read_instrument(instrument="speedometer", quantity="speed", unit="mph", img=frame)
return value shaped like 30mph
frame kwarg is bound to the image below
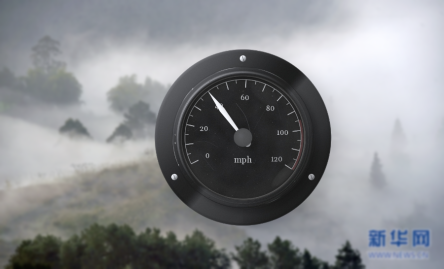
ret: 40mph
